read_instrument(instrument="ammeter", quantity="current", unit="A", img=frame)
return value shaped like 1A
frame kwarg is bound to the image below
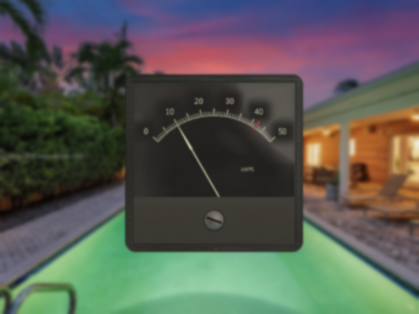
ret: 10A
